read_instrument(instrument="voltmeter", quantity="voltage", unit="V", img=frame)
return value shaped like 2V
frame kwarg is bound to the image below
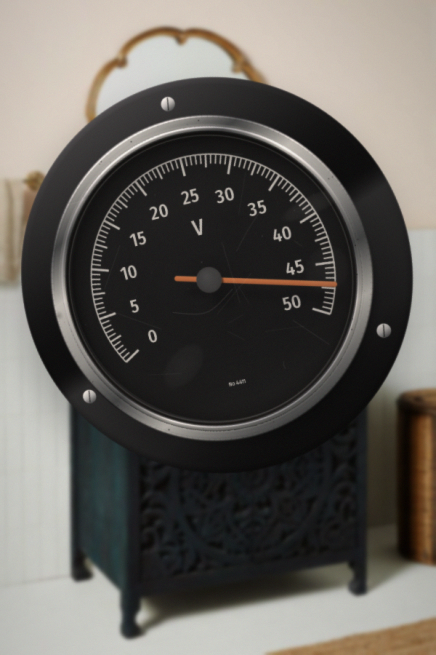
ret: 47V
